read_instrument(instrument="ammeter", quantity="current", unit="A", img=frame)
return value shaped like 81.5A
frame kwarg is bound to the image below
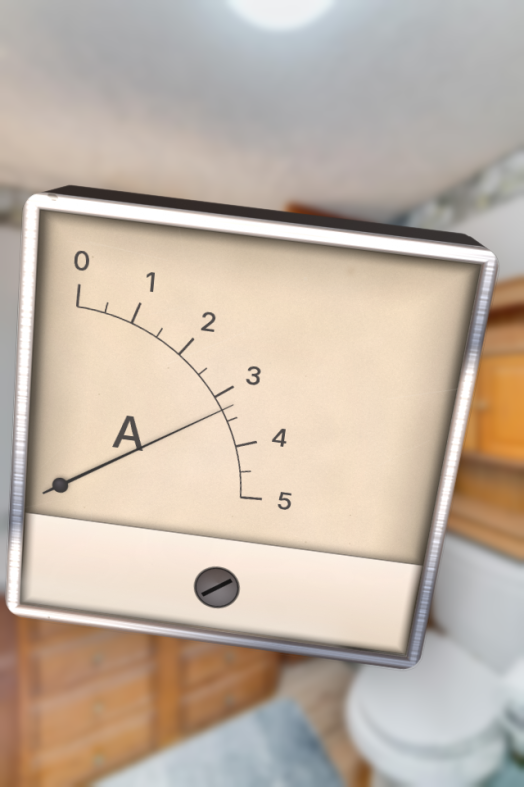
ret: 3.25A
